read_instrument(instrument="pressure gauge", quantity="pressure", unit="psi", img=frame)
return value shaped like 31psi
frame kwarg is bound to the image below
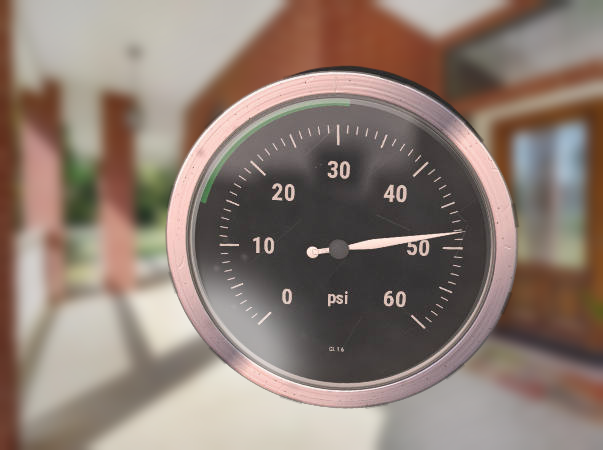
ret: 48psi
